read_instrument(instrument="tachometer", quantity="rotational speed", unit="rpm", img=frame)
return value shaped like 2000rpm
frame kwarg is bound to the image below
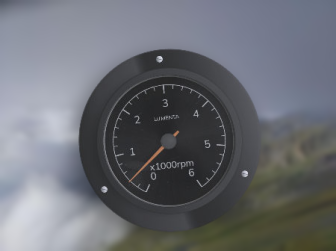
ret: 400rpm
